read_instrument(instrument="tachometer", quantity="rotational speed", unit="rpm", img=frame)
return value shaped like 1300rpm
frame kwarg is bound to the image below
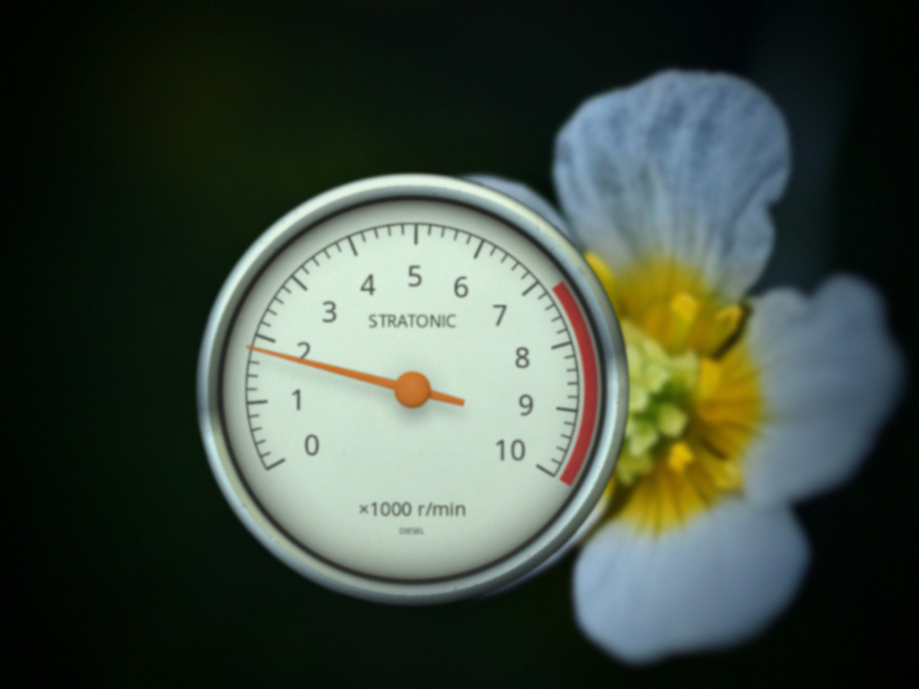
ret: 1800rpm
